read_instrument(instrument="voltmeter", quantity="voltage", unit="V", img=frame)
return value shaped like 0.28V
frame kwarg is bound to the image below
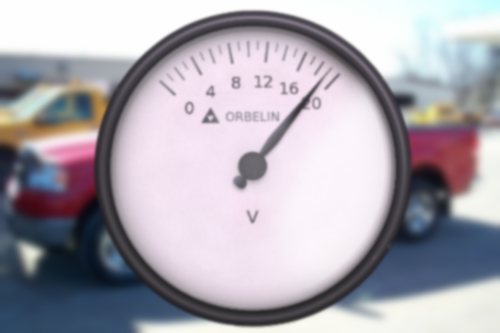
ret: 19V
